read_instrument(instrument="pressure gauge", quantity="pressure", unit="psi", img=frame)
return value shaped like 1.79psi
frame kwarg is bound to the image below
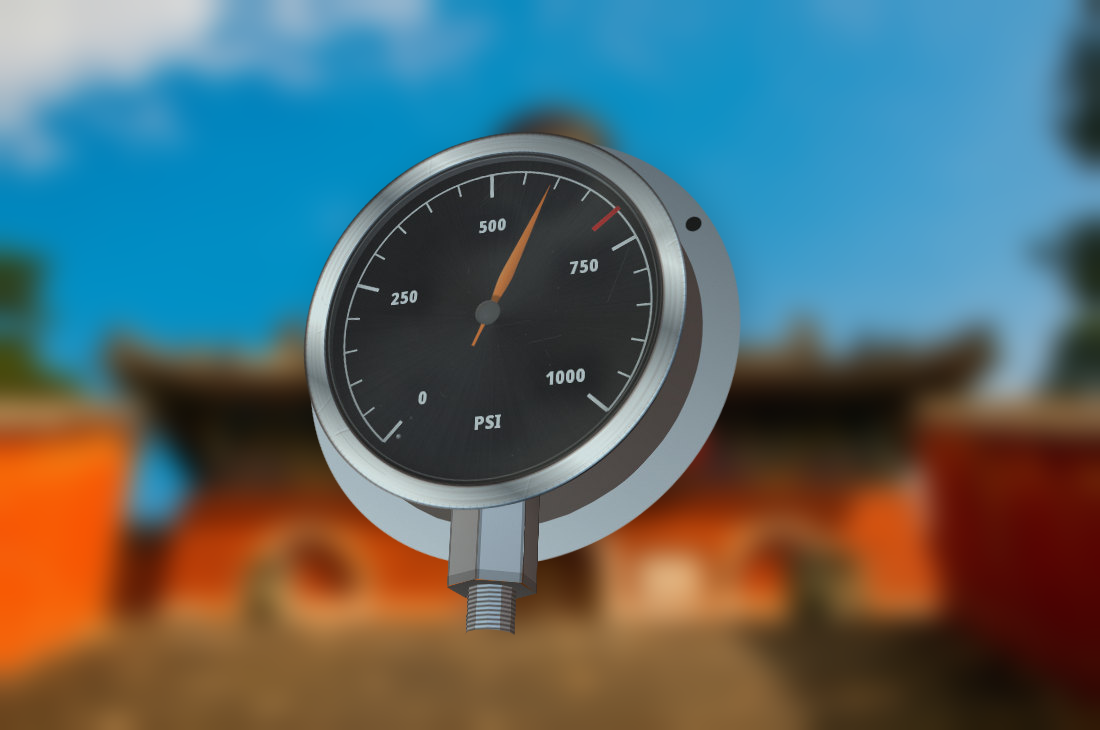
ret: 600psi
